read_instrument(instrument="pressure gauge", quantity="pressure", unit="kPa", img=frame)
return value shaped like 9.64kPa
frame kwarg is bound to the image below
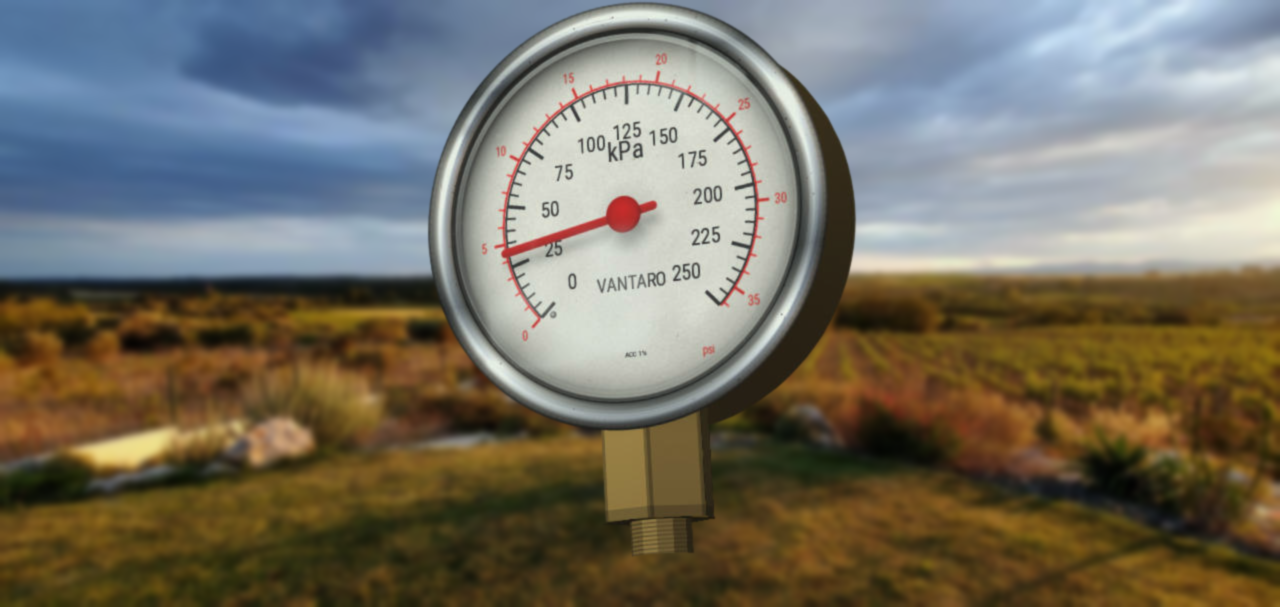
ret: 30kPa
